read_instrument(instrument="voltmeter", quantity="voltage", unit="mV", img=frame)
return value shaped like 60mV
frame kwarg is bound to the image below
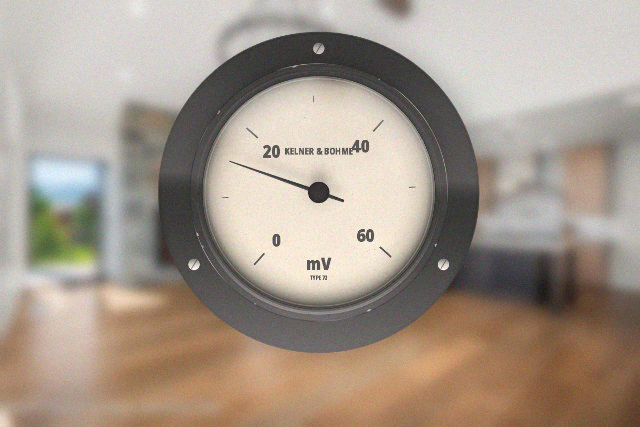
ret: 15mV
